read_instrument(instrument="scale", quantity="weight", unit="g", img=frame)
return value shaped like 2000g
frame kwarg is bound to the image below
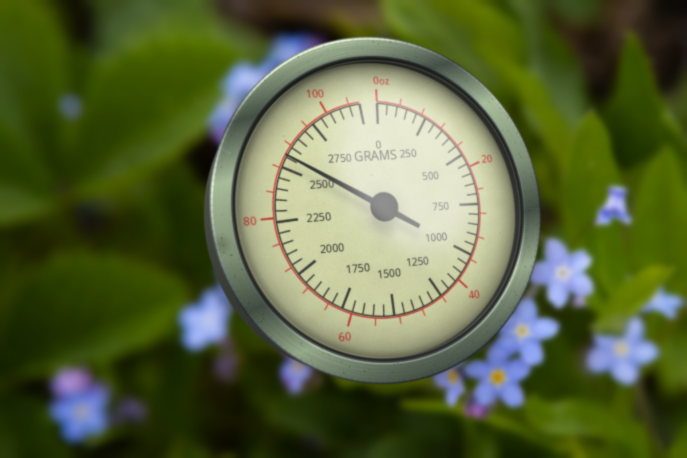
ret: 2550g
